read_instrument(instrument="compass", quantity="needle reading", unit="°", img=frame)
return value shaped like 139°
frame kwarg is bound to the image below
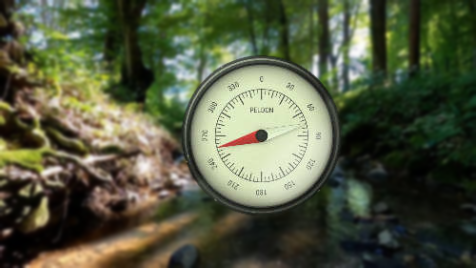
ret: 255°
